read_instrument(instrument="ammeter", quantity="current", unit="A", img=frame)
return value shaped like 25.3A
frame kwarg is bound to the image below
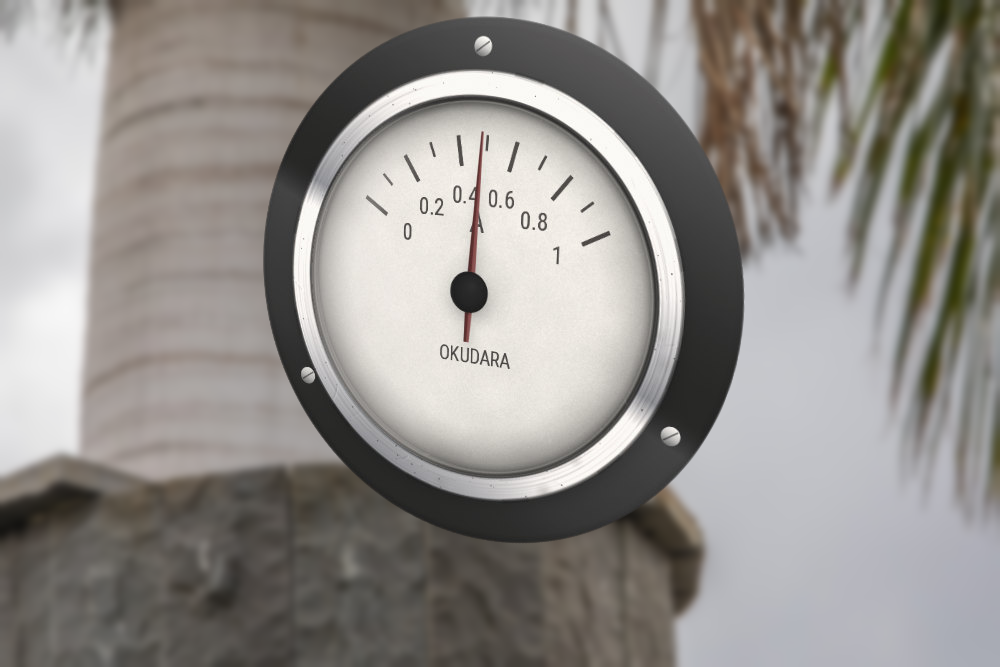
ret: 0.5A
